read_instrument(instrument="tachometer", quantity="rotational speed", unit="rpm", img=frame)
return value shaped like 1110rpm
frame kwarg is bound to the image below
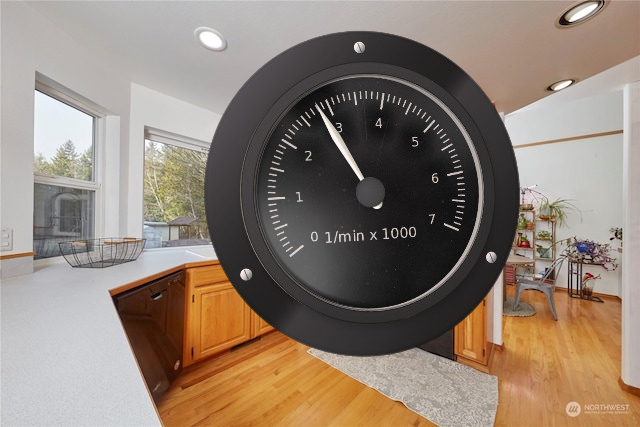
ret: 2800rpm
